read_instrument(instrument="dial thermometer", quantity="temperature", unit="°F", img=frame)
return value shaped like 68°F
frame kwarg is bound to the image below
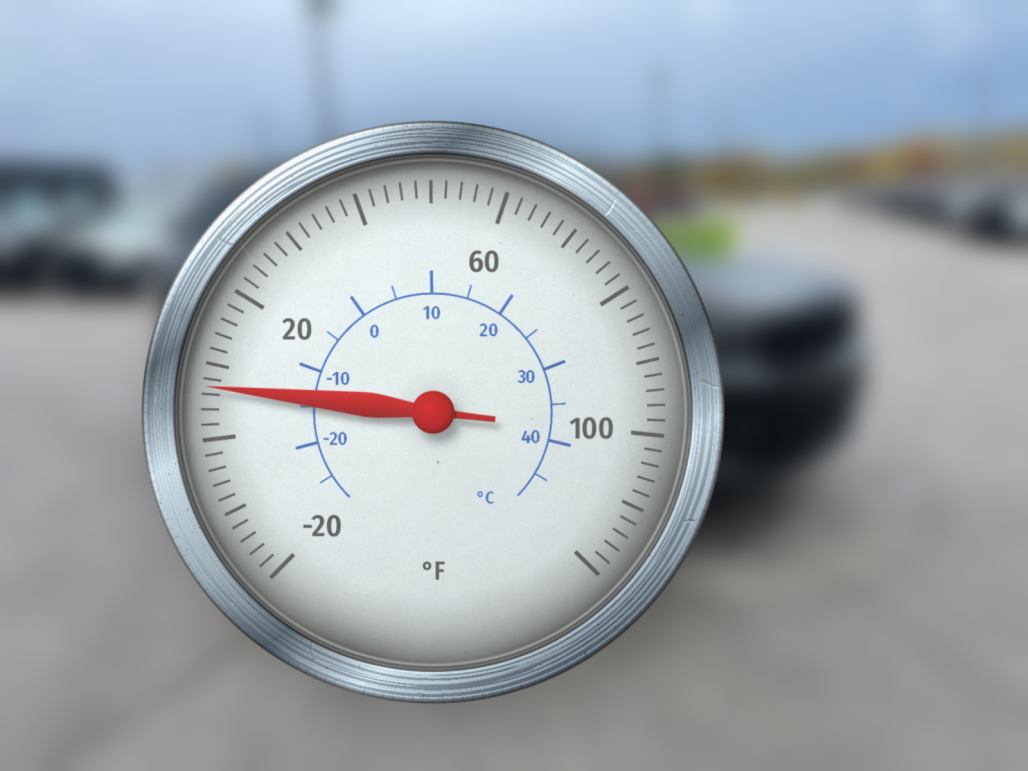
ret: 7°F
